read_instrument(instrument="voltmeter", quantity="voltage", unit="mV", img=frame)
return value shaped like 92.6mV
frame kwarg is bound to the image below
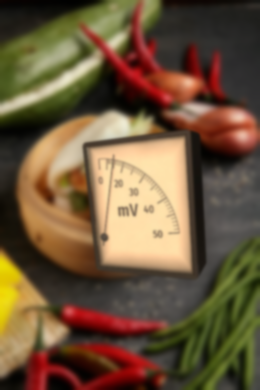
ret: 15mV
